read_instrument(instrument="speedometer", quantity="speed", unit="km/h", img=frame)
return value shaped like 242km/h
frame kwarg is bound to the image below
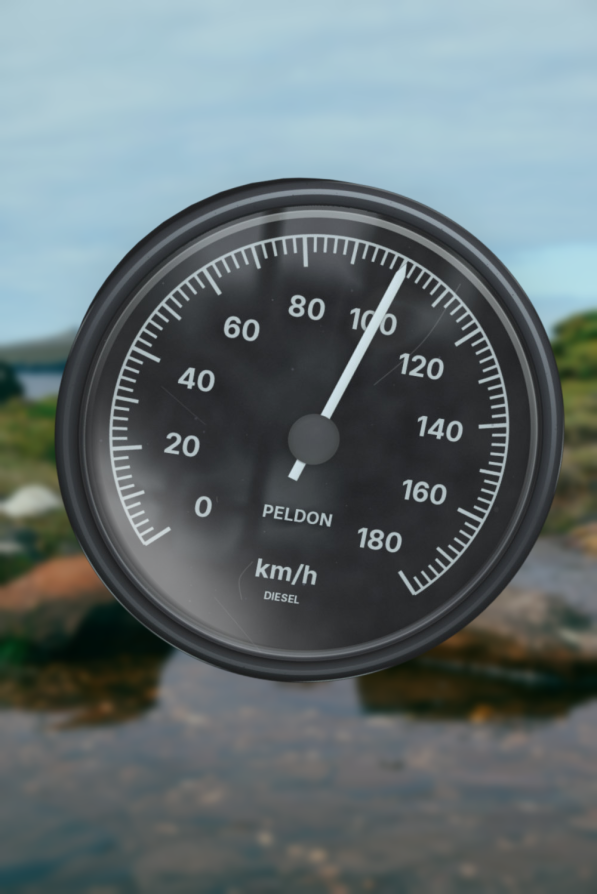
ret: 100km/h
